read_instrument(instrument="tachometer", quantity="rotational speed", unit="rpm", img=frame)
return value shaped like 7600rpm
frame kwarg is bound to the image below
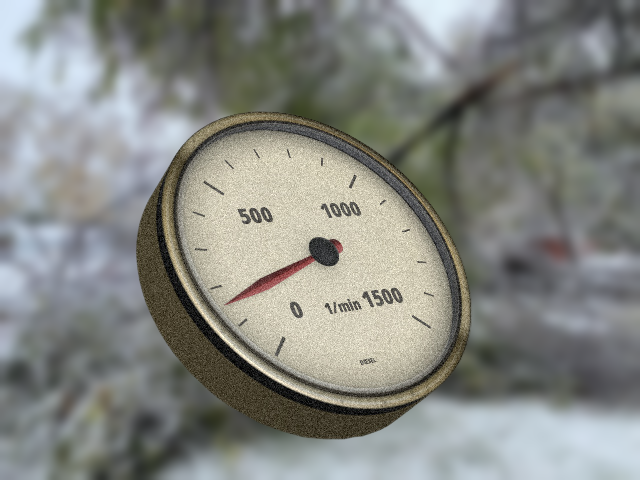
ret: 150rpm
